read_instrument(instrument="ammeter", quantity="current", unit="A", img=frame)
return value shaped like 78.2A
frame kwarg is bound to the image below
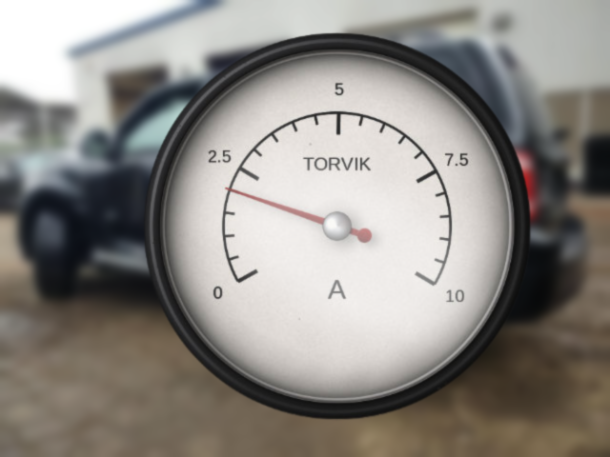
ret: 2A
